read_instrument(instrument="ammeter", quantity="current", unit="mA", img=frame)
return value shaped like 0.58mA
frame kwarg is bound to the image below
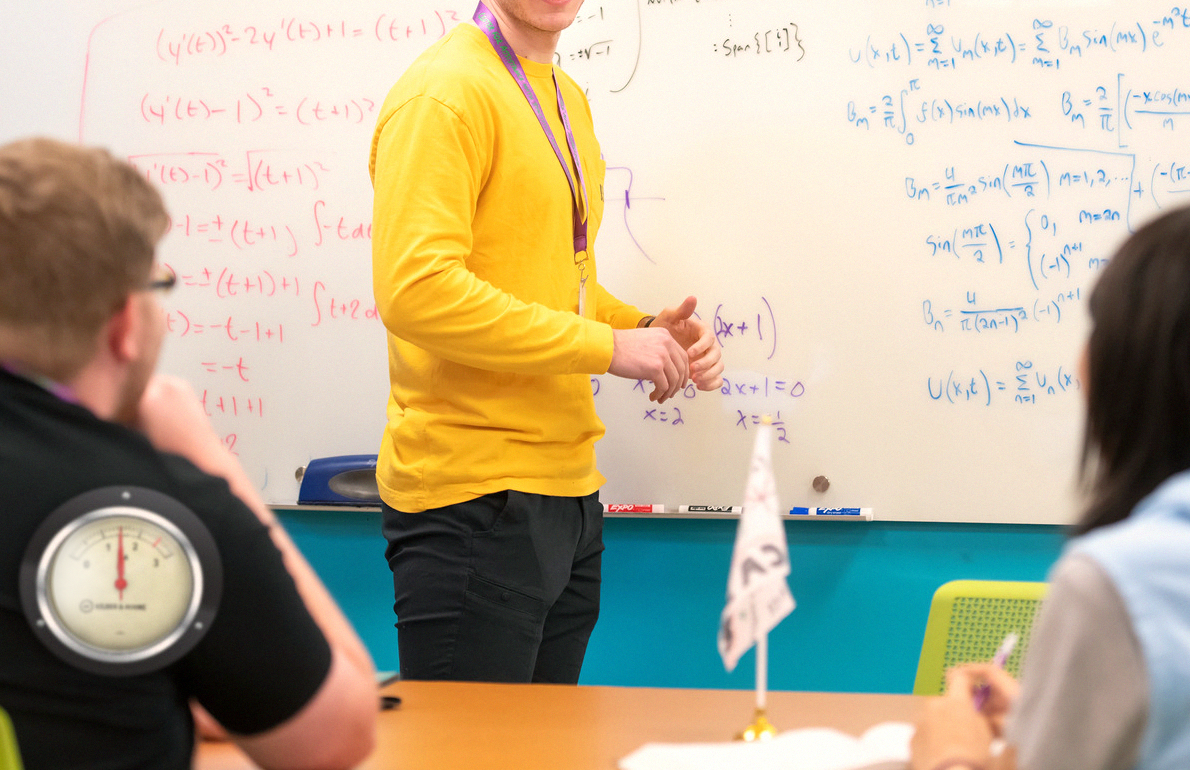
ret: 1.5mA
